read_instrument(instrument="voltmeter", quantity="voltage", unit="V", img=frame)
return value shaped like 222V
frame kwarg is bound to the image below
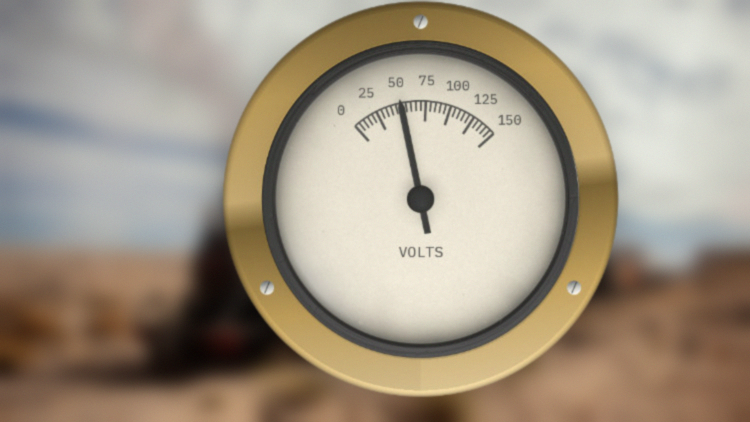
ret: 50V
